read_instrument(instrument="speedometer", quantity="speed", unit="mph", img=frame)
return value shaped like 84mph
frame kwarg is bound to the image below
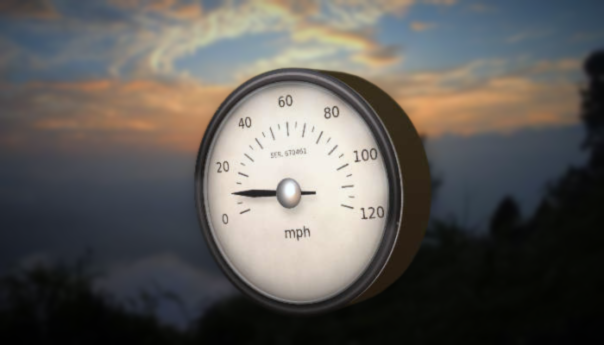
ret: 10mph
